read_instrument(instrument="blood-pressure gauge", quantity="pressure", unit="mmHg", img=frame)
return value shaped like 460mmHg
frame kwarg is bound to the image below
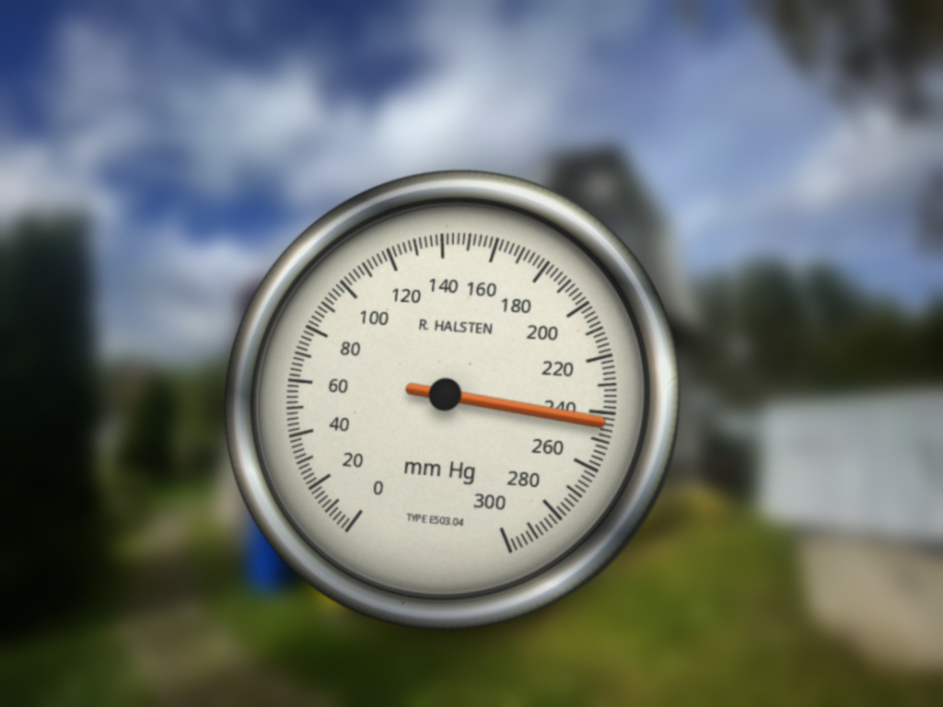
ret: 244mmHg
